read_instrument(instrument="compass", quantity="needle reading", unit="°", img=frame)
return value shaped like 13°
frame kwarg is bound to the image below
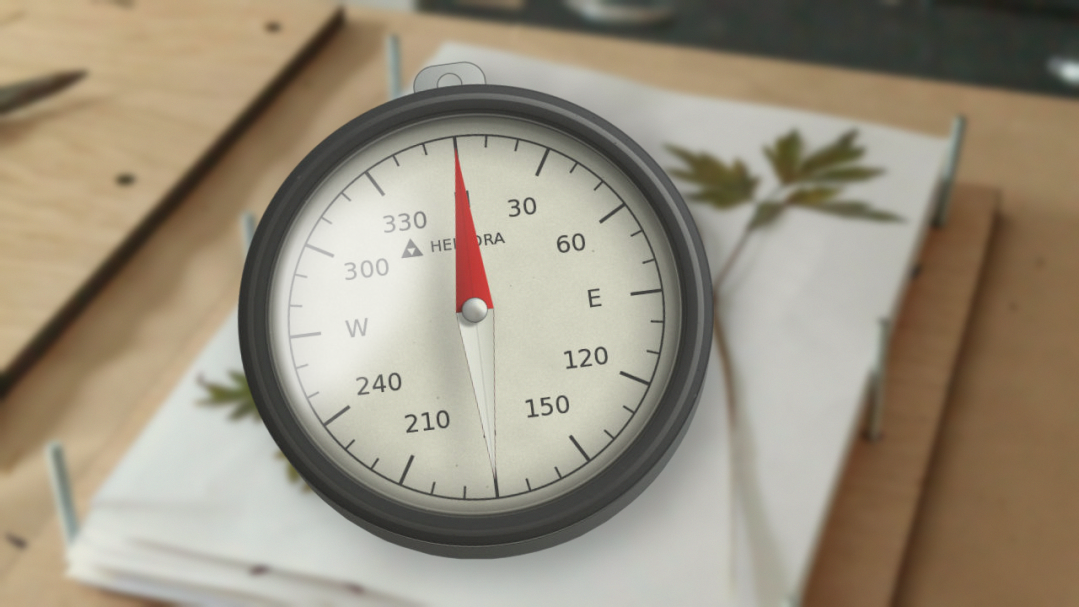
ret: 0°
